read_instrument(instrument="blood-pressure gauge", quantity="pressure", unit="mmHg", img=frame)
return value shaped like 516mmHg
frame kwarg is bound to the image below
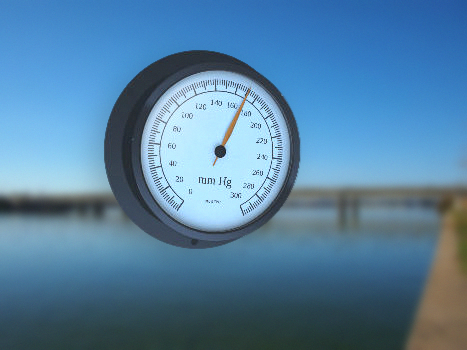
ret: 170mmHg
